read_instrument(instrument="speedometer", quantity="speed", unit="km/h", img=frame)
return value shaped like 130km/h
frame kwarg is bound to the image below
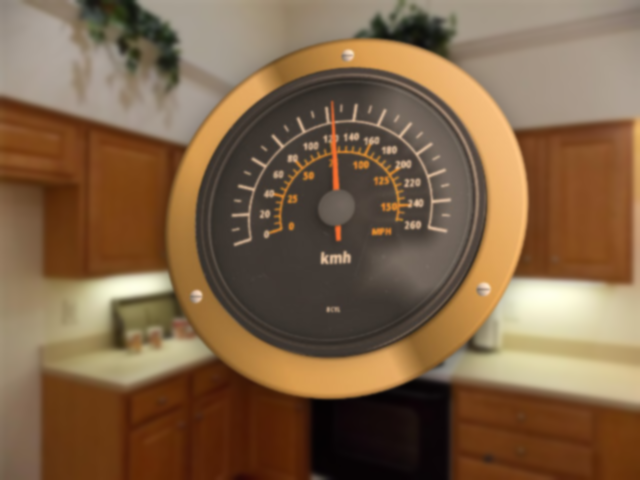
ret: 125km/h
